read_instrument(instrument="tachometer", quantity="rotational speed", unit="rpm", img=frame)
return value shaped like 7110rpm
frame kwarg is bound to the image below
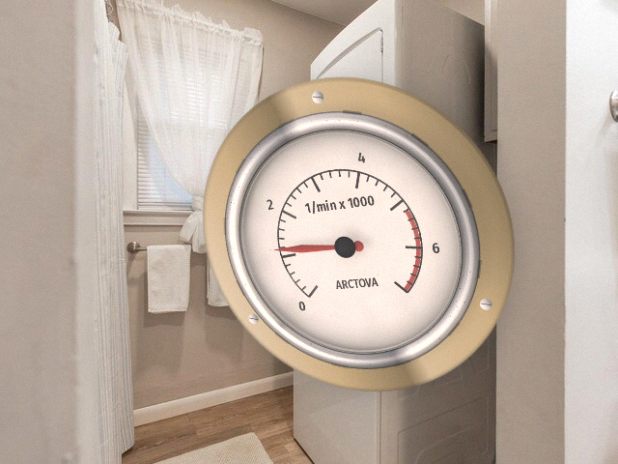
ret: 1200rpm
